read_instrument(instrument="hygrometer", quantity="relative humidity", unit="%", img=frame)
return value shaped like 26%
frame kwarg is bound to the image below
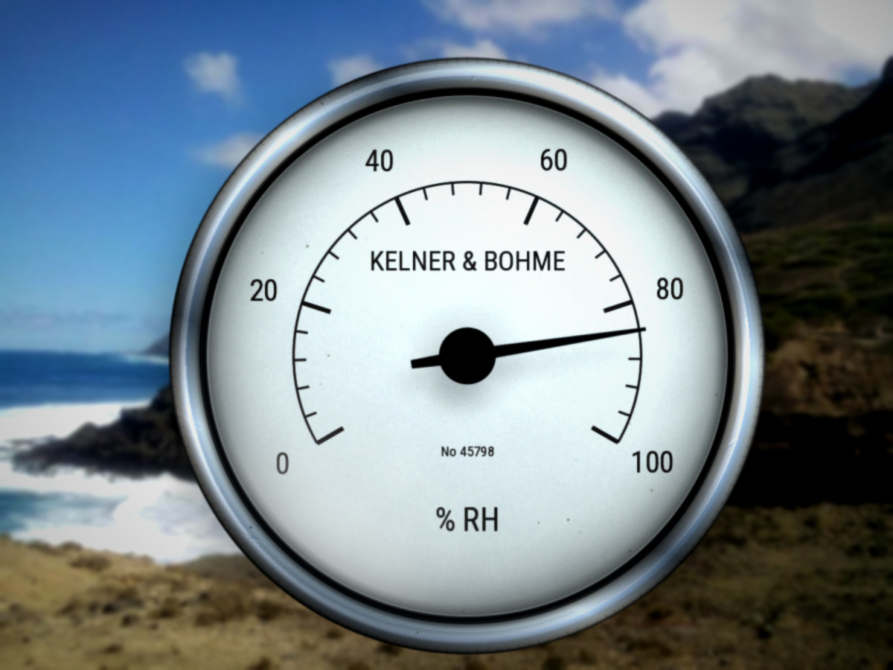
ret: 84%
